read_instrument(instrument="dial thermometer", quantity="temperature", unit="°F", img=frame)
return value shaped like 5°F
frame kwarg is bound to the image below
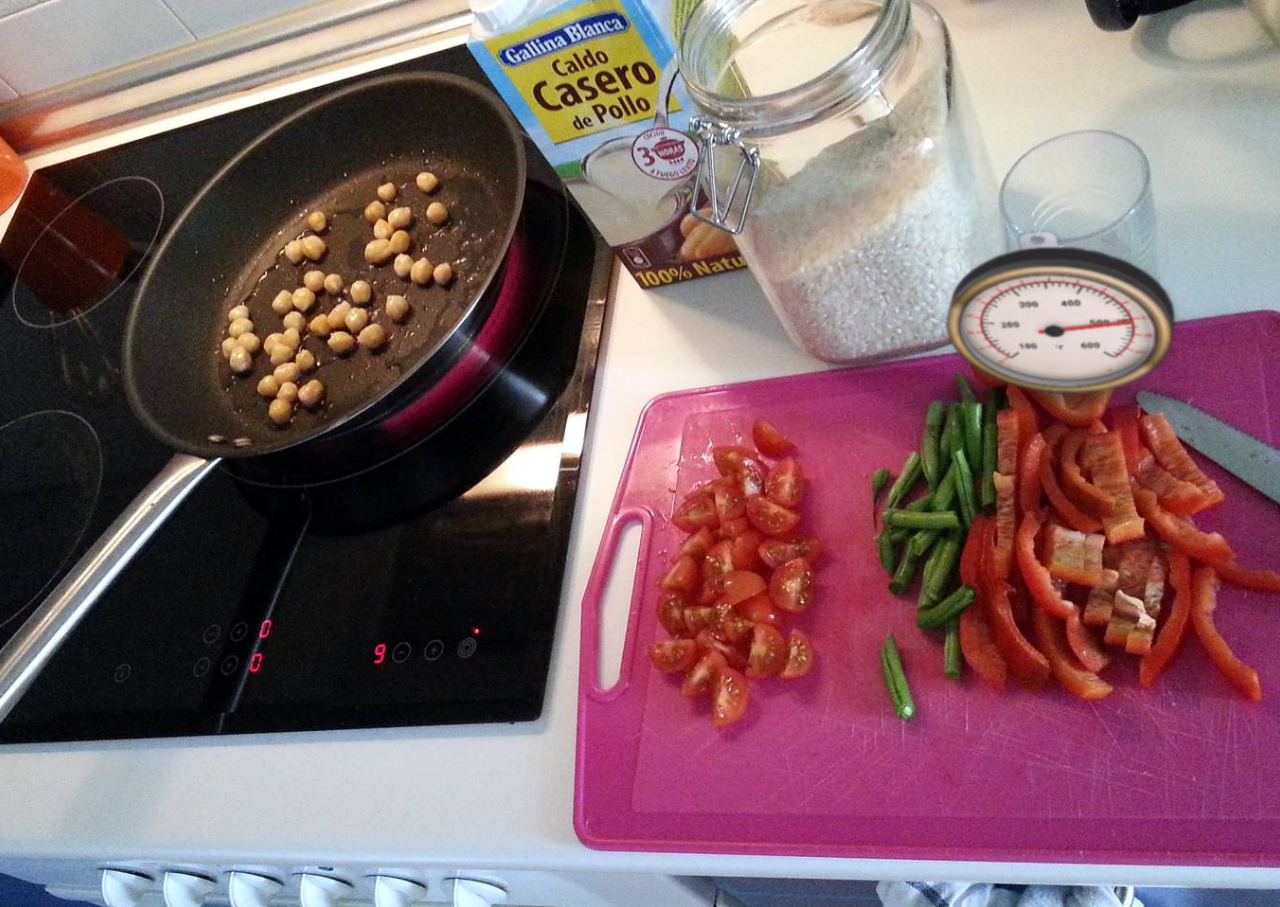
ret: 500°F
